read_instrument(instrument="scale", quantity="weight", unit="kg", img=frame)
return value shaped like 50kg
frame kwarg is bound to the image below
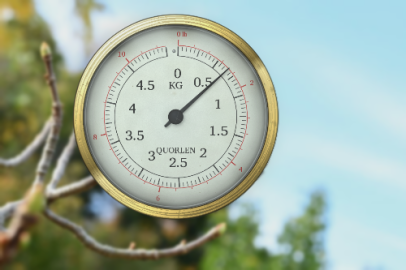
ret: 0.65kg
